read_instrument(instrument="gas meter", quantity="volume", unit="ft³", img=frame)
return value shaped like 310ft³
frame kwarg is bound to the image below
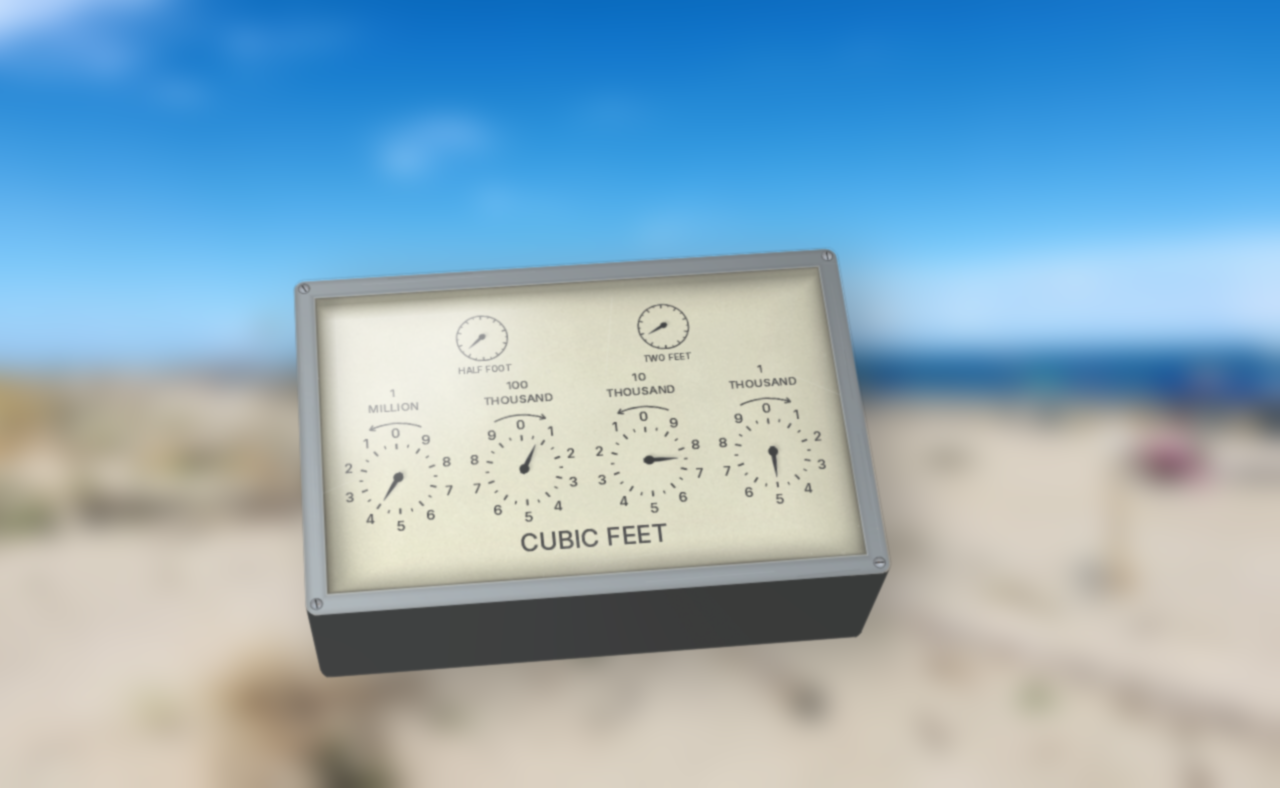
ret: 407500ft³
